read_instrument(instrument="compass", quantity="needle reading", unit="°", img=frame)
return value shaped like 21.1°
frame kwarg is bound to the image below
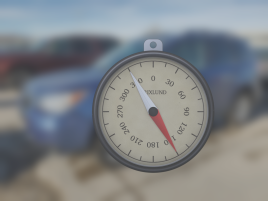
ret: 150°
